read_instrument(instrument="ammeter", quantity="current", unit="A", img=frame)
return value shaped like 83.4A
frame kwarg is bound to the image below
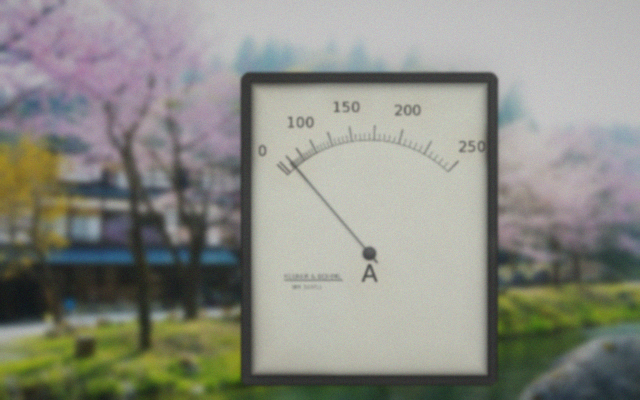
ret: 50A
